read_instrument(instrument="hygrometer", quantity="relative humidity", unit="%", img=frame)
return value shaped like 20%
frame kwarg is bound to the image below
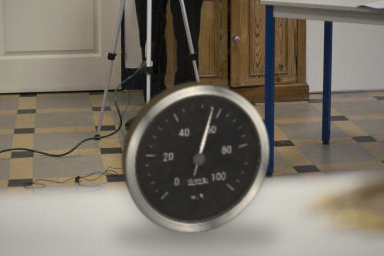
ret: 56%
